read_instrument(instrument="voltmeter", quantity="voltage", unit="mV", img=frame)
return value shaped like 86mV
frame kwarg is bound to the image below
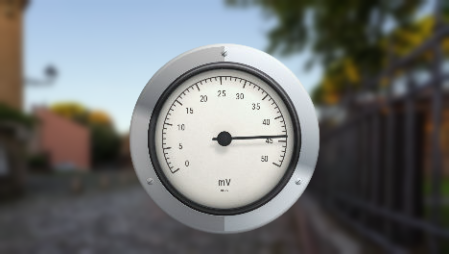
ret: 44mV
